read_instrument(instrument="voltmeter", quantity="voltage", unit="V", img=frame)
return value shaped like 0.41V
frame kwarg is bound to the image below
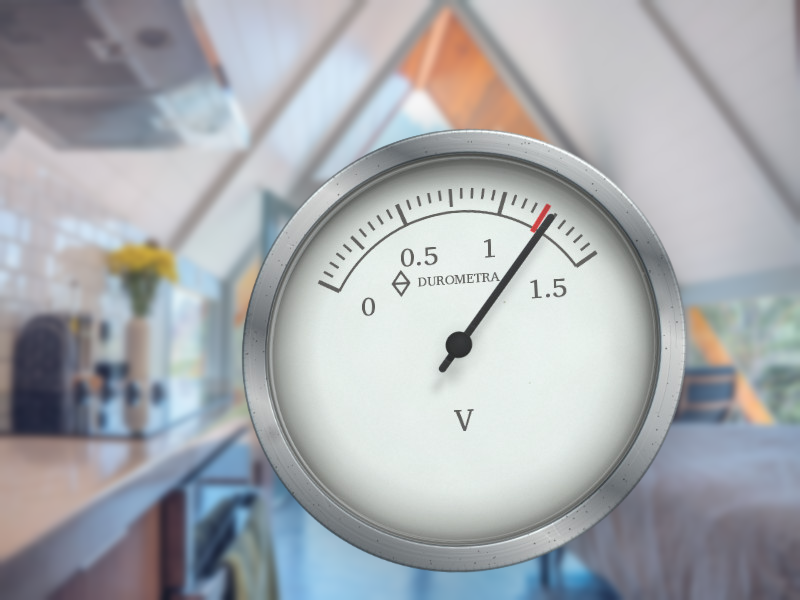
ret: 1.25V
